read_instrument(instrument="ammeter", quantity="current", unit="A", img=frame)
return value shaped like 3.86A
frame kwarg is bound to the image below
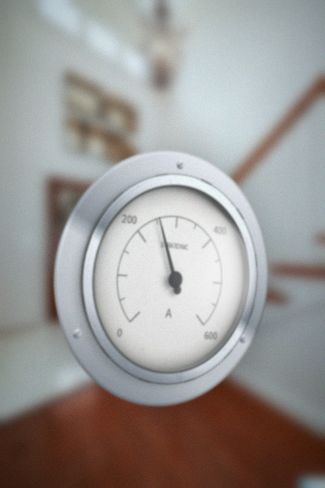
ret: 250A
